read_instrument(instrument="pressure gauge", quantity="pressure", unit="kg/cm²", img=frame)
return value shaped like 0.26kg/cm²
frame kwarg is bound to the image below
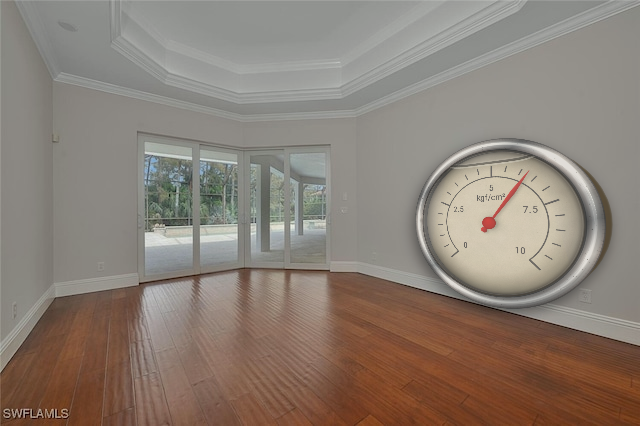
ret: 6.25kg/cm²
